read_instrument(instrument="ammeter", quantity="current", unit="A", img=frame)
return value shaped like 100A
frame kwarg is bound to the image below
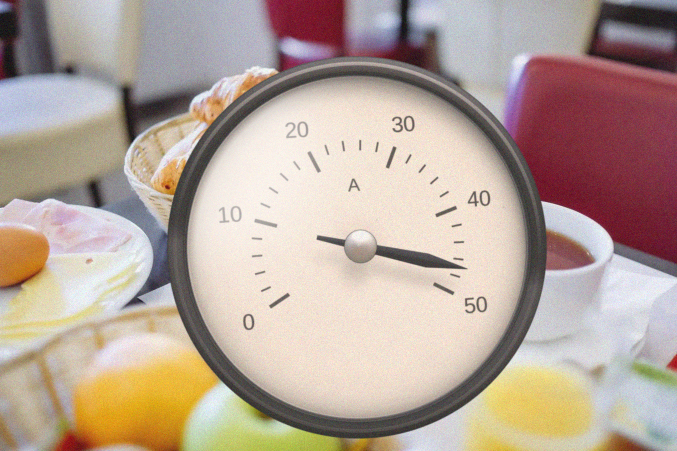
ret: 47A
